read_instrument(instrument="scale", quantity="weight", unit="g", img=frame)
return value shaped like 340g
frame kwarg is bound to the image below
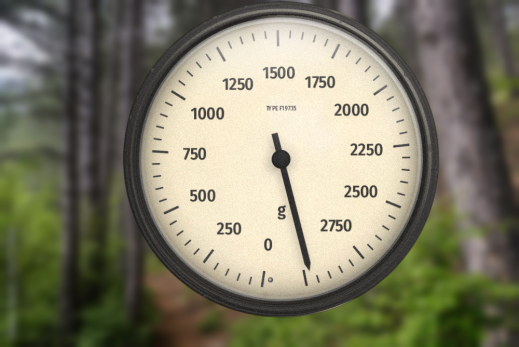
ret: 2975g
